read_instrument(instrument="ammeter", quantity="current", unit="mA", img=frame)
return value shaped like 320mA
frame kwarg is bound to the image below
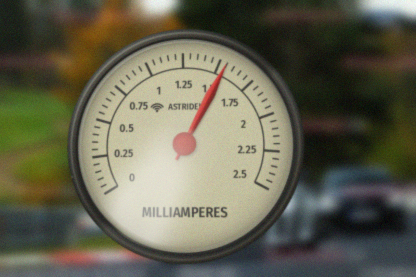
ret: 1.55mA
